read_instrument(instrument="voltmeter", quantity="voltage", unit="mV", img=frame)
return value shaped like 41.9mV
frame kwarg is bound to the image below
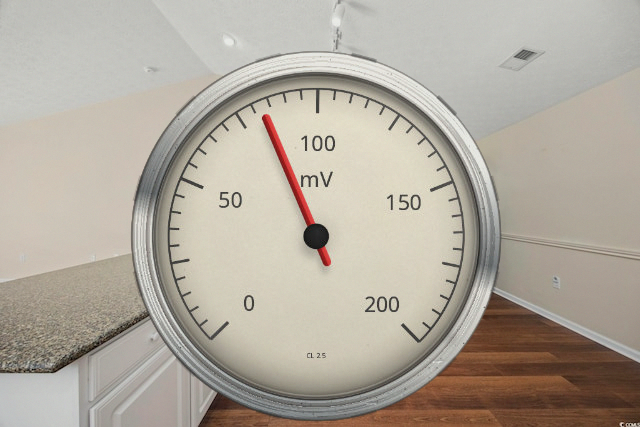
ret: 82.5mV
